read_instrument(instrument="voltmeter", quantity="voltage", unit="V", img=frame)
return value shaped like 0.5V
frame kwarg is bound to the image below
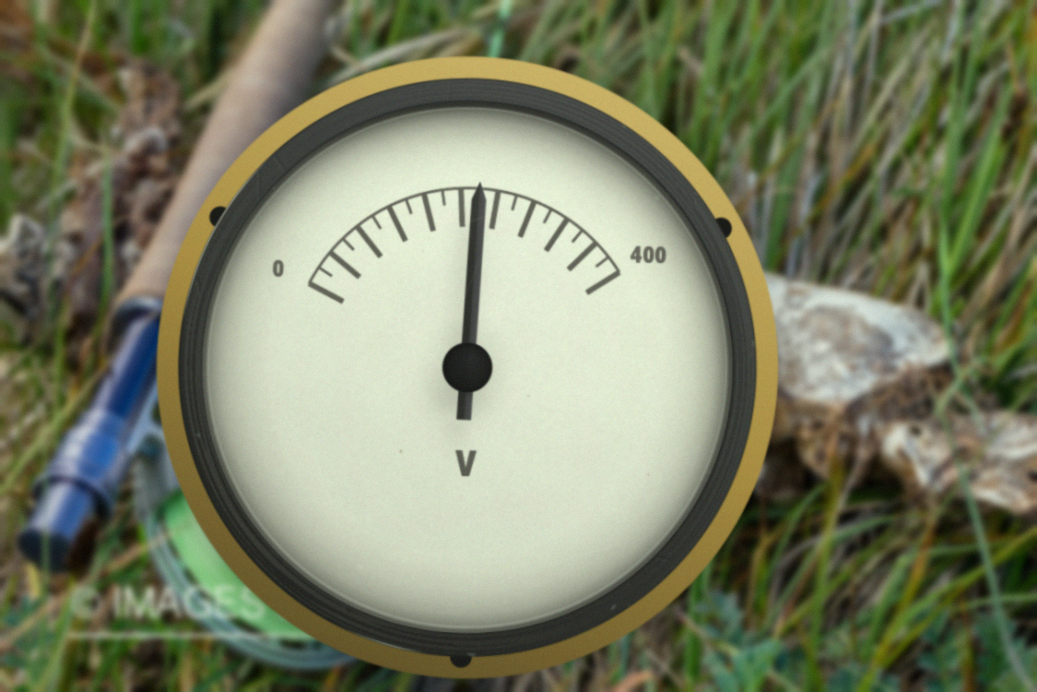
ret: 220V
